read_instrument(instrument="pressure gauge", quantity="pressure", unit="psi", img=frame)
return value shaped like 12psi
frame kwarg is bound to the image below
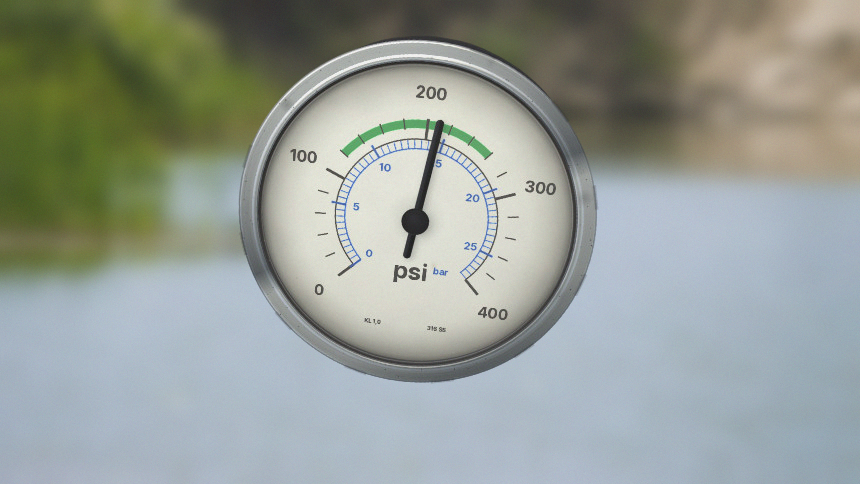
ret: 210psi
